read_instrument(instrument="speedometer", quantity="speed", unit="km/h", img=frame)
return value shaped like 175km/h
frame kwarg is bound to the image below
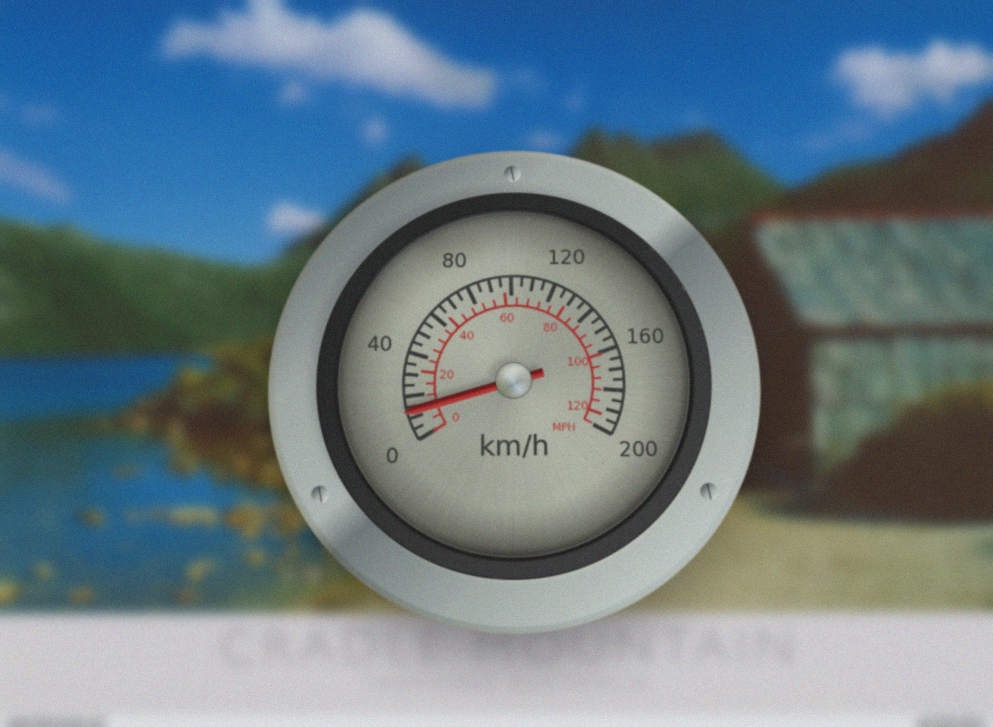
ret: 12.5km/h
